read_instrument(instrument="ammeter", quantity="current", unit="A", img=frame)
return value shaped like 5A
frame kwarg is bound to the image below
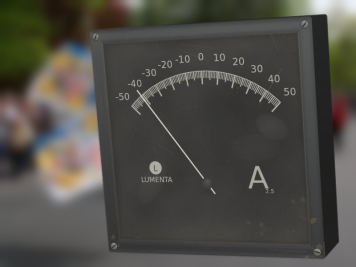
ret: -40A
